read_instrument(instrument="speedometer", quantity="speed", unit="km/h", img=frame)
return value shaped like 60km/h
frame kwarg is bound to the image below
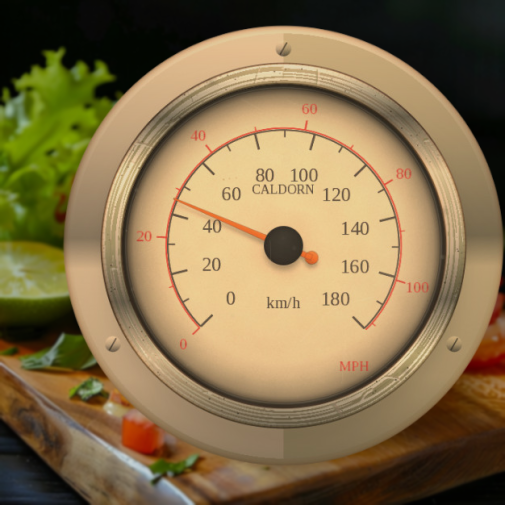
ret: 45km/h
